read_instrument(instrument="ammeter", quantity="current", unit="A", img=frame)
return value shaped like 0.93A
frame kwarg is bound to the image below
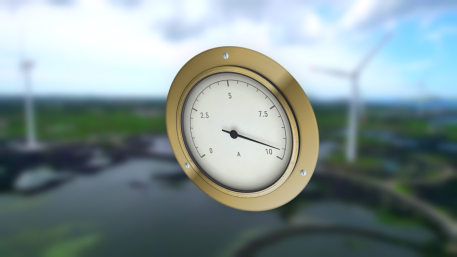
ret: 9.5A
